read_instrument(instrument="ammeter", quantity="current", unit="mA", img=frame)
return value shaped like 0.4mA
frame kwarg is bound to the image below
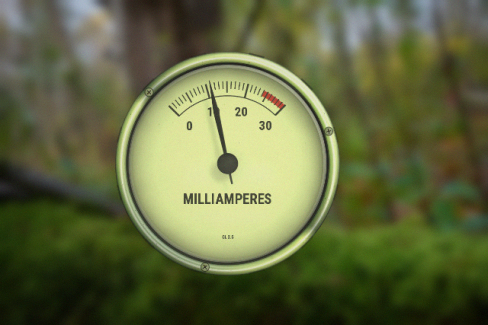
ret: 11mA
